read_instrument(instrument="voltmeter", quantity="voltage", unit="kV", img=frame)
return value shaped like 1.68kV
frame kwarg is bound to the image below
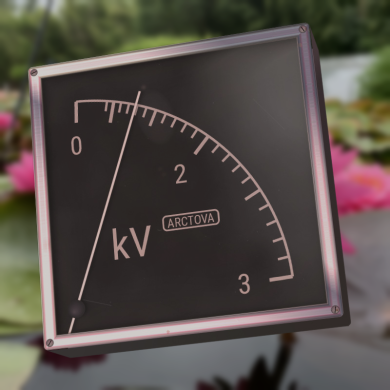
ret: 1.3kV
